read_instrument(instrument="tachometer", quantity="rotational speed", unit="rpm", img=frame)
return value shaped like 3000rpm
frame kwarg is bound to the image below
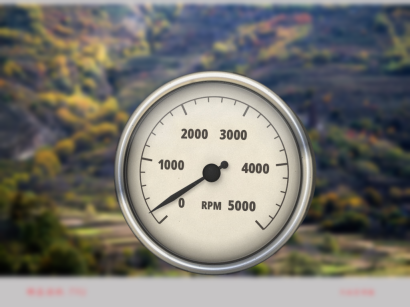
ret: 200rpm
